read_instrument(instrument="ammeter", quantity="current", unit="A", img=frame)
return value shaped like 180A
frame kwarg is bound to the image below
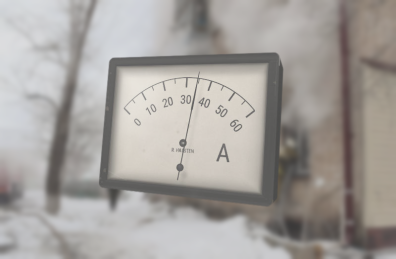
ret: 35A
